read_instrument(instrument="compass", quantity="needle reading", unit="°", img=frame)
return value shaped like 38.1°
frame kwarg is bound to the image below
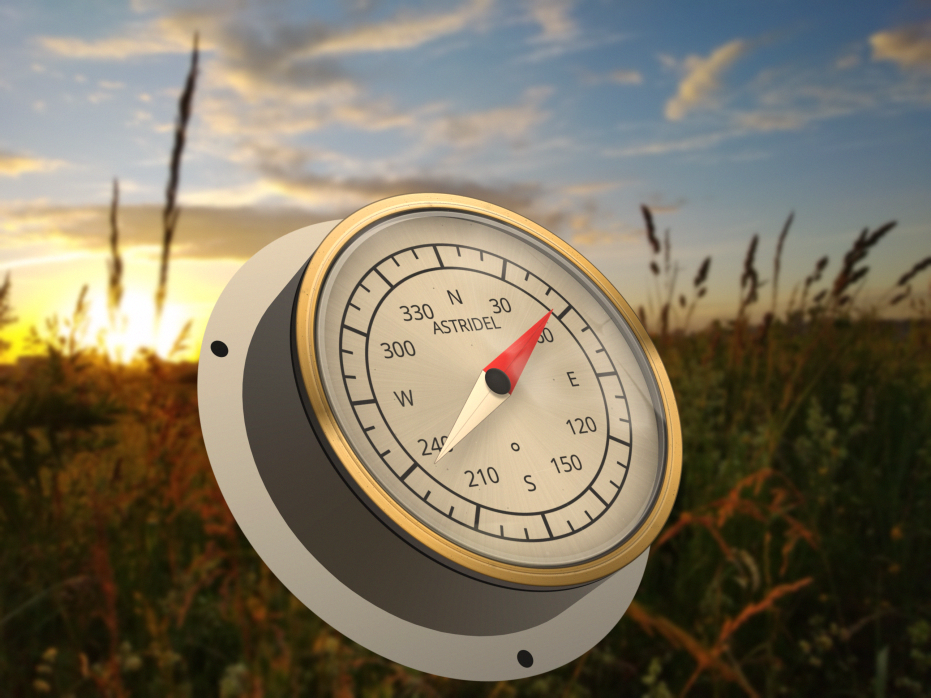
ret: 55°
